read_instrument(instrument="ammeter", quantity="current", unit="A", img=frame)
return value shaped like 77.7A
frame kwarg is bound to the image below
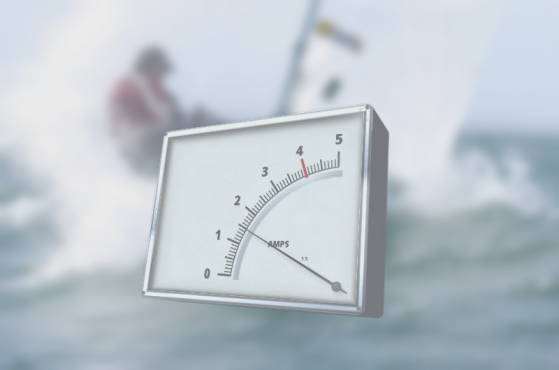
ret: 1.5A
